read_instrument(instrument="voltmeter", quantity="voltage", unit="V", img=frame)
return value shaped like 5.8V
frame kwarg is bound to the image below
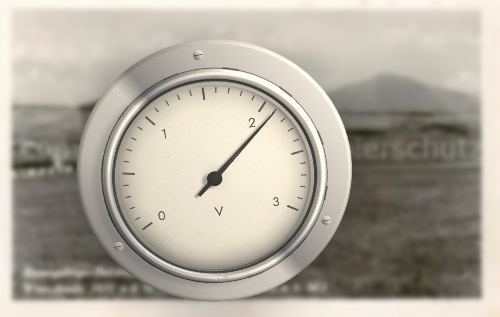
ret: 2.1V
